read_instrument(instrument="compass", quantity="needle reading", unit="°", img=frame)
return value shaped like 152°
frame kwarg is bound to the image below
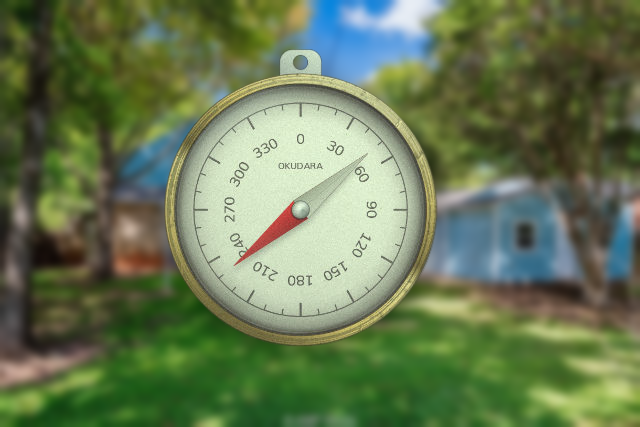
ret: 230°
